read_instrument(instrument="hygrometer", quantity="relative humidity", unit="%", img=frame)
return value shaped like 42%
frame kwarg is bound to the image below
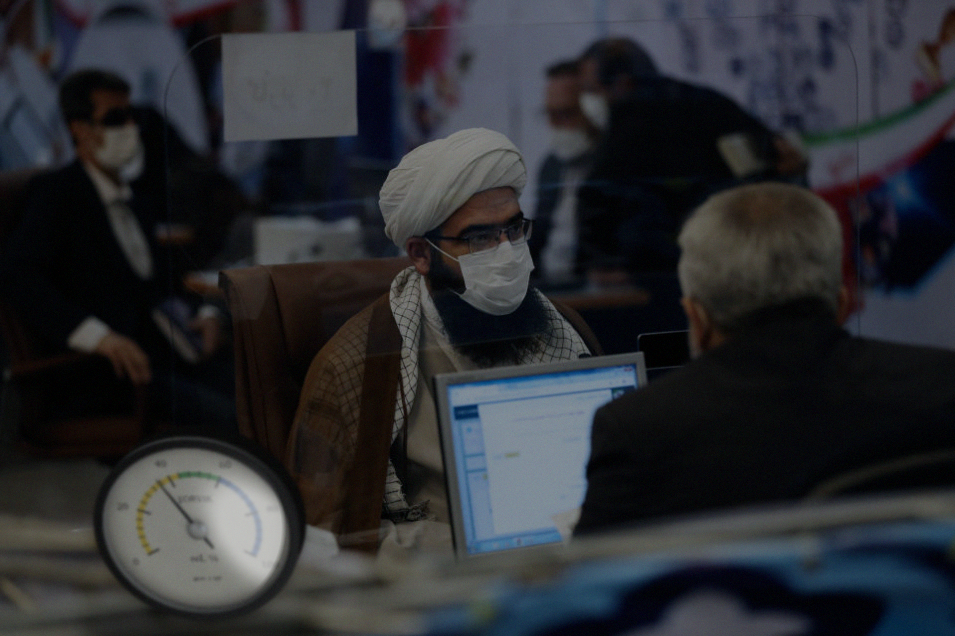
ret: 36%
